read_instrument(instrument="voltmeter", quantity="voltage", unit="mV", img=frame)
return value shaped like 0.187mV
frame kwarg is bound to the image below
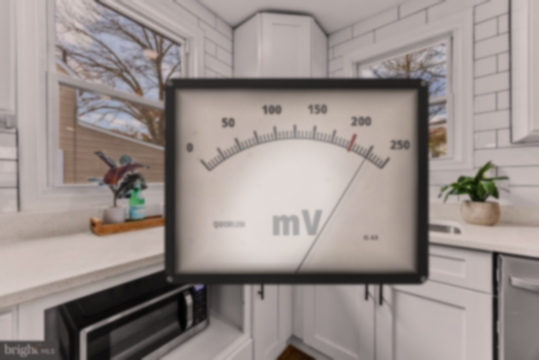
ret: 225mV
